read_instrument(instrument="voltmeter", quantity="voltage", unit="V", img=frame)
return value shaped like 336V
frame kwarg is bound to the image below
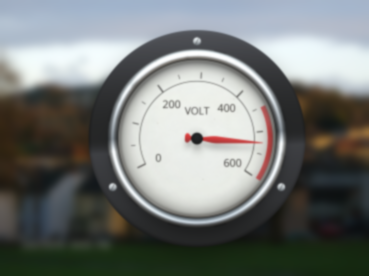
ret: 525V
